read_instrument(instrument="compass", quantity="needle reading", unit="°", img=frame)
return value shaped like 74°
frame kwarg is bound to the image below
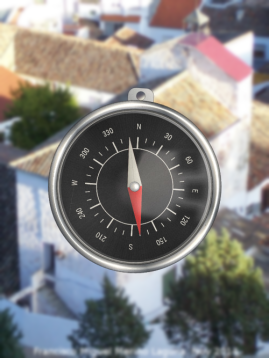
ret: 170°
